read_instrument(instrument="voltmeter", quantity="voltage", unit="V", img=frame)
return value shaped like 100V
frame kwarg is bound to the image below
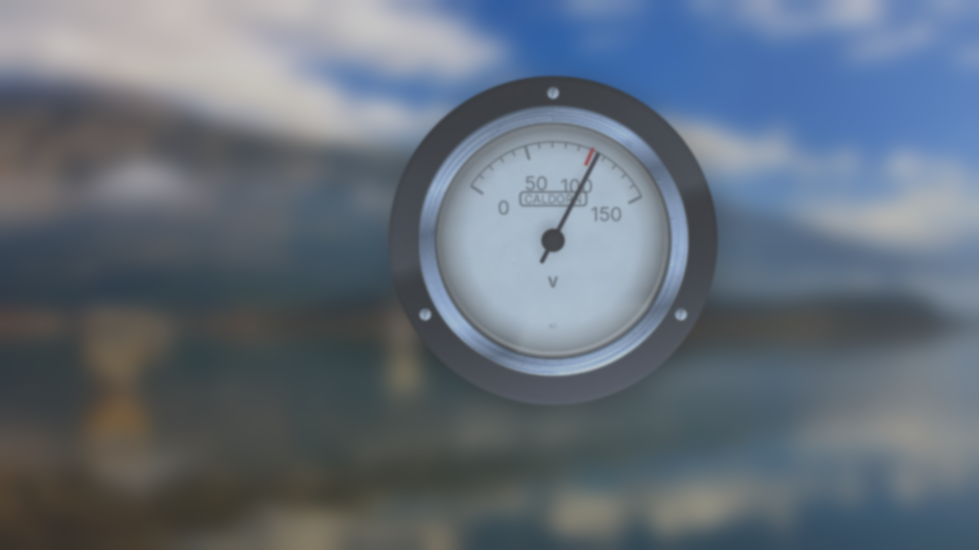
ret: 105V
